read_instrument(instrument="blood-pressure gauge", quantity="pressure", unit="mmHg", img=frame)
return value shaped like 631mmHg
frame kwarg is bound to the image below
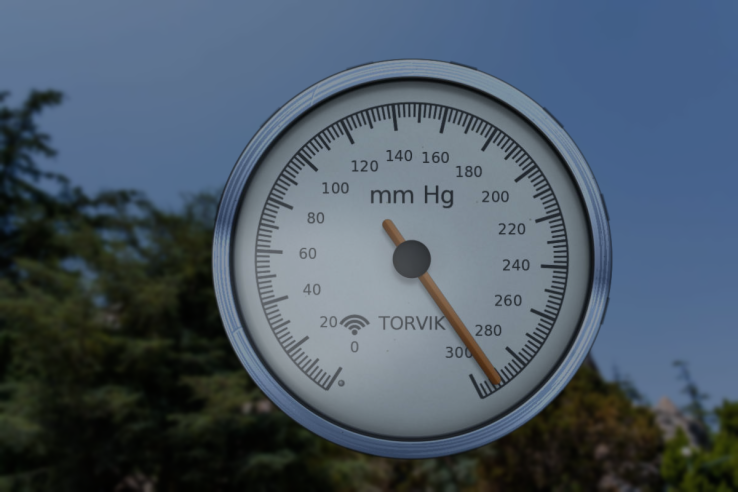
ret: 292mmHg
